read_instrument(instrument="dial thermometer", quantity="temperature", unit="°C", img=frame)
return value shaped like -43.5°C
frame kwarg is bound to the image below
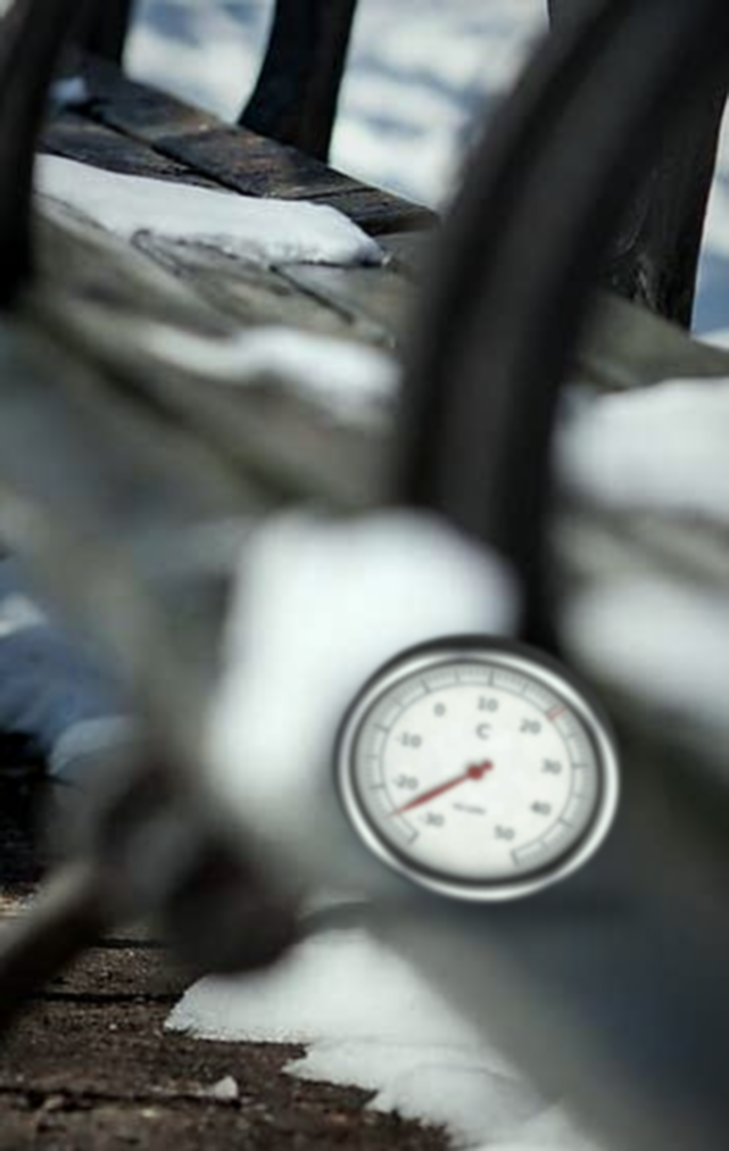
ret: -25°C
